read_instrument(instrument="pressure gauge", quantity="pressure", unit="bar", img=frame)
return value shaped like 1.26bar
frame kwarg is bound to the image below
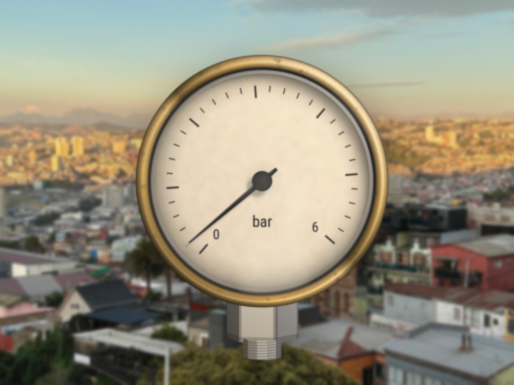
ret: 0.2bar
